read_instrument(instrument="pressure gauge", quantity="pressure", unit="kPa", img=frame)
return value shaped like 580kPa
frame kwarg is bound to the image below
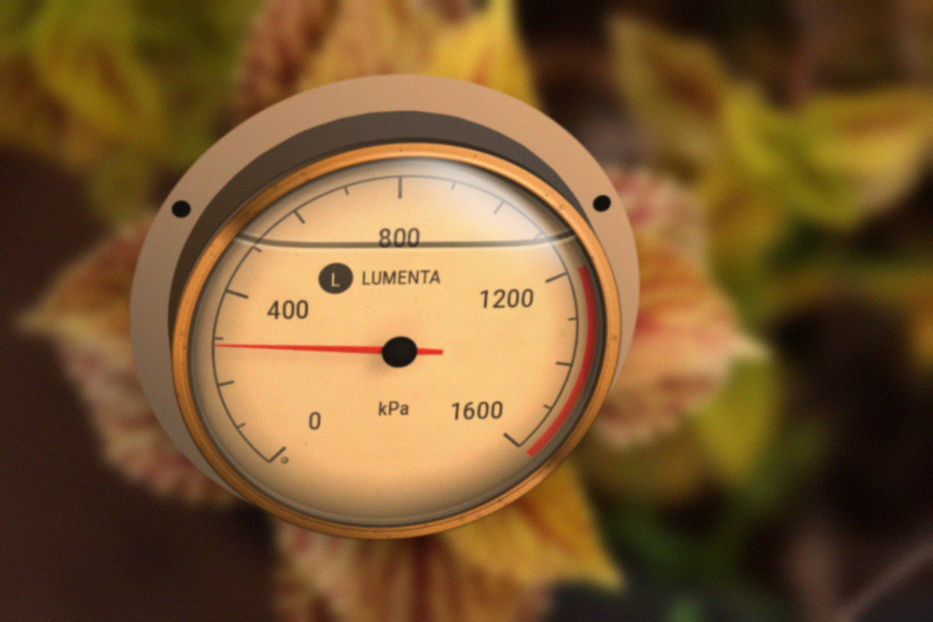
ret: 300kPa
